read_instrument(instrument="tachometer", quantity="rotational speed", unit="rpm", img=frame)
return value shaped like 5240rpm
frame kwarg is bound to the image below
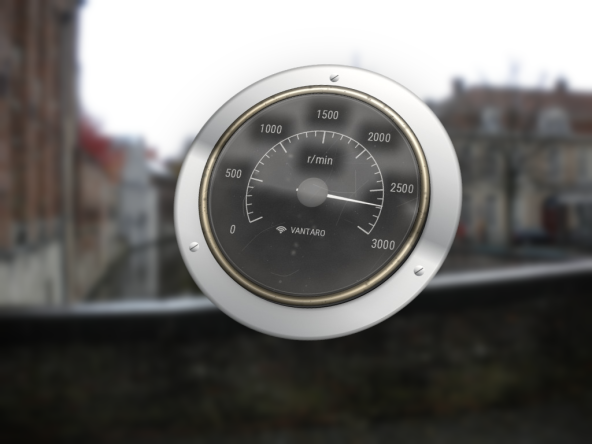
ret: 2700rpm
